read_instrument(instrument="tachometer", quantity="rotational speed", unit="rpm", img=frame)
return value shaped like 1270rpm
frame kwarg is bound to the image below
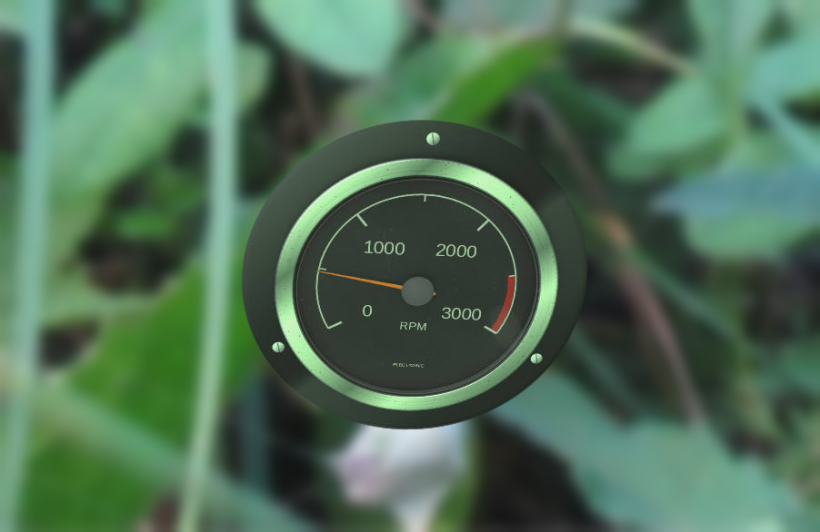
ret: 500rpm
